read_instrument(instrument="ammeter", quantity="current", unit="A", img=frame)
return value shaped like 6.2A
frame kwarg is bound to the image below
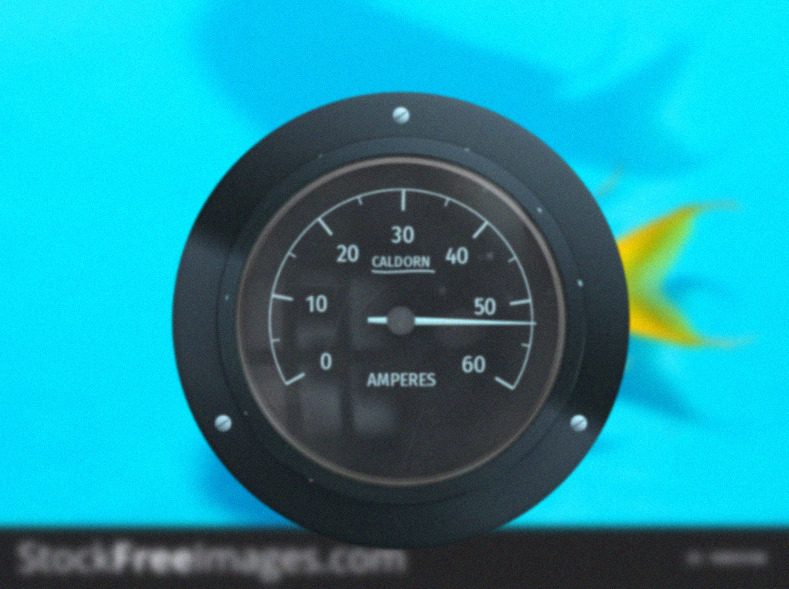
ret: 52.5A
